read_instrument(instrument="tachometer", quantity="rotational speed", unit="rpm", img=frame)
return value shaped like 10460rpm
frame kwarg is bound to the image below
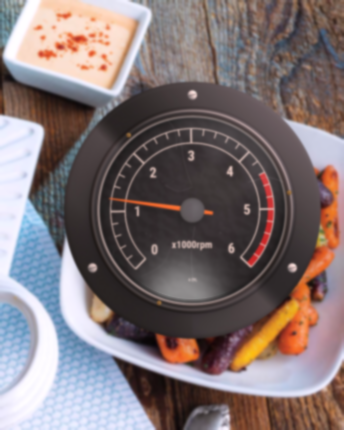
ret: 1200rpm
